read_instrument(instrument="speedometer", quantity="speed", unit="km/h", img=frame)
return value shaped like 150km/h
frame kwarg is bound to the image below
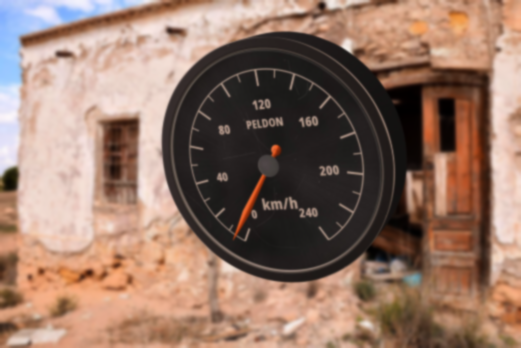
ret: 5km/h
